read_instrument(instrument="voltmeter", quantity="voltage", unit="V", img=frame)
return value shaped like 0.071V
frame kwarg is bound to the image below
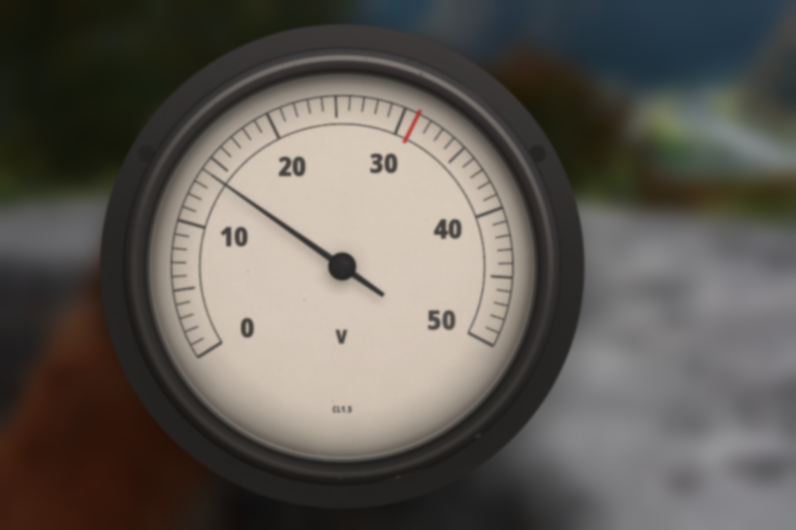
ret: 14V
